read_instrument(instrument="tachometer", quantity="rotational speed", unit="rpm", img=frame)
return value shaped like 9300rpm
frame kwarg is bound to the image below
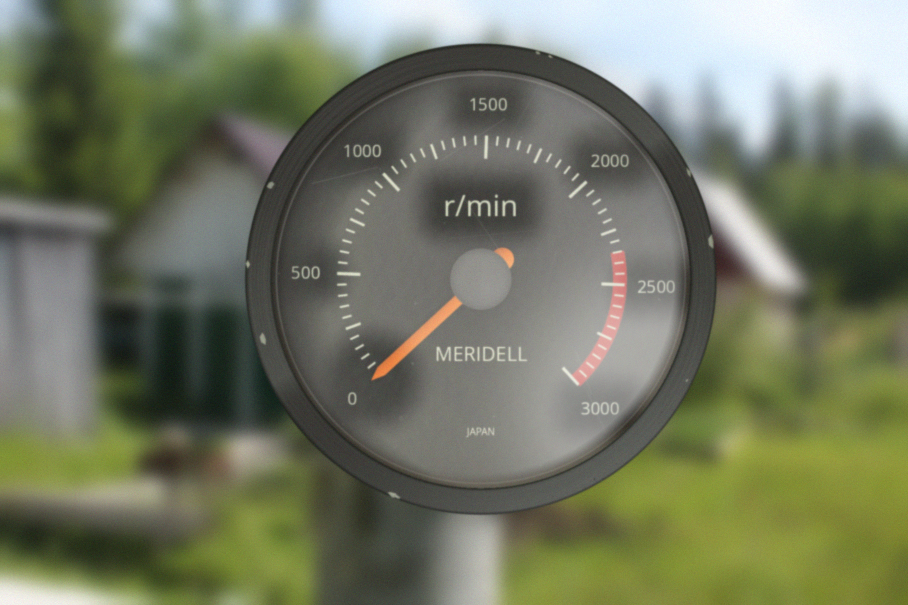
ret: 0rpm
